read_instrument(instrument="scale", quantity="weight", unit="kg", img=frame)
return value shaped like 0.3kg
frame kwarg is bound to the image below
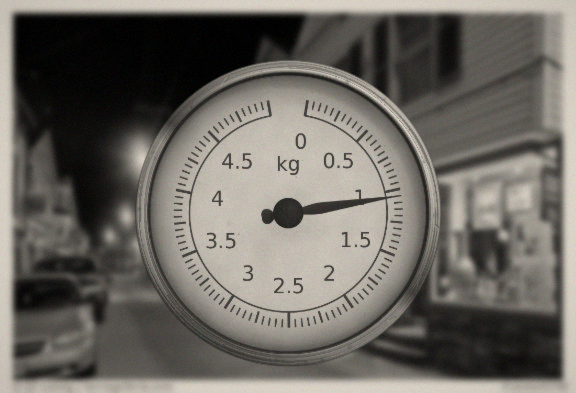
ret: 1.05kg
